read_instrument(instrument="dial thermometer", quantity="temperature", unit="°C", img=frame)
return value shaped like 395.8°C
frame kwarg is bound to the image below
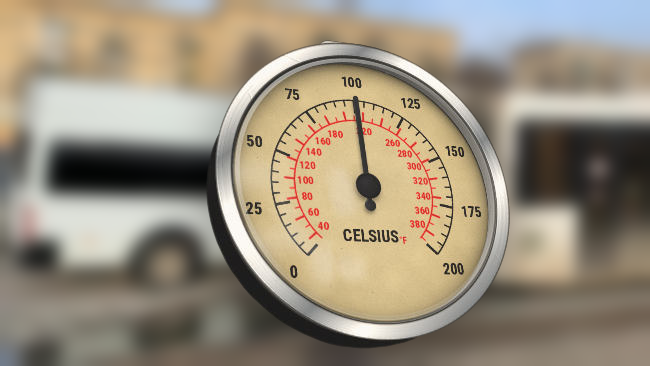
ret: 100°C
